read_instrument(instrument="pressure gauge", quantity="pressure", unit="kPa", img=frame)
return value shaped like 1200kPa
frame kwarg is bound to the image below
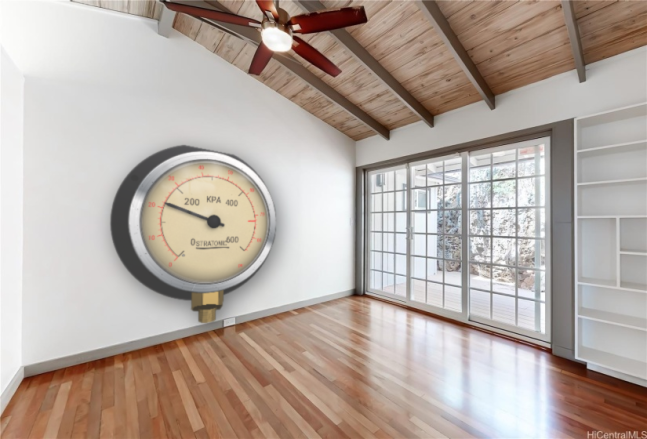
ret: 150kPa
